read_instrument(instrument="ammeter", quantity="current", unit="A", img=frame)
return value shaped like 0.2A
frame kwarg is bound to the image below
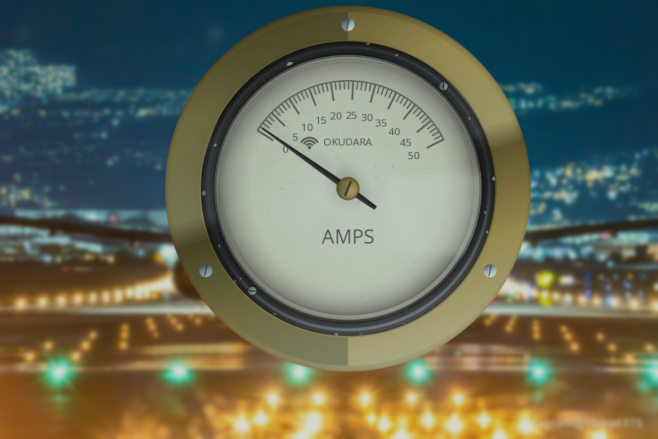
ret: 1A
